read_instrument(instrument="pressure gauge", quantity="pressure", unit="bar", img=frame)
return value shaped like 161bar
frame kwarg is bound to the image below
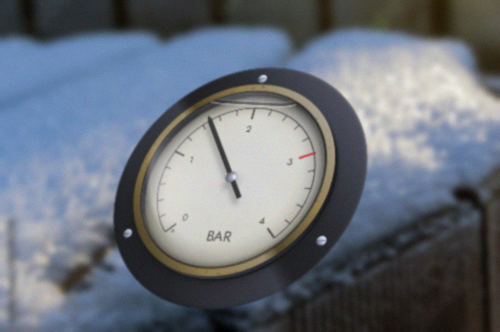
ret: 1.5bar
